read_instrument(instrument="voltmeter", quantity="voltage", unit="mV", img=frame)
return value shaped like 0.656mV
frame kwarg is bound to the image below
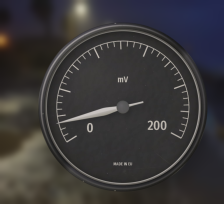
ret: 15mV
